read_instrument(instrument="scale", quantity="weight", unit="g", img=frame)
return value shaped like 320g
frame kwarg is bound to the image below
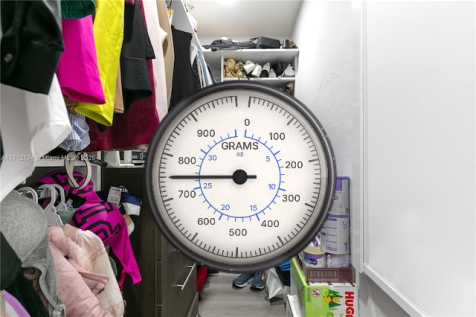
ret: 750g
